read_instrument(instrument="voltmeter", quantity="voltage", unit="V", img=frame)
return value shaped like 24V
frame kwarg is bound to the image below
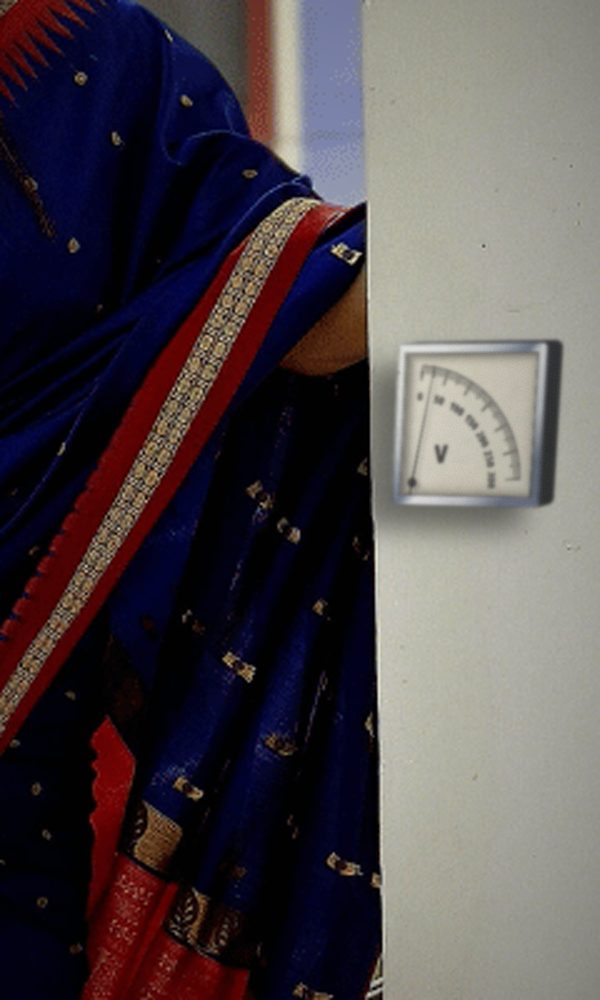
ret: 25V
